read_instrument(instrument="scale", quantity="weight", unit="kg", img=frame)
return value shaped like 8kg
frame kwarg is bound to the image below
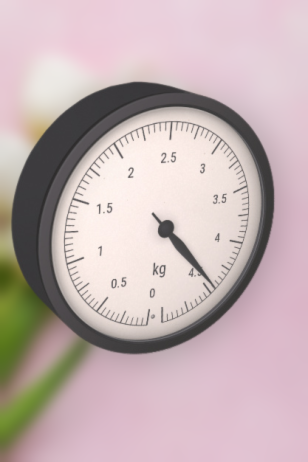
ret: 4.45kg
